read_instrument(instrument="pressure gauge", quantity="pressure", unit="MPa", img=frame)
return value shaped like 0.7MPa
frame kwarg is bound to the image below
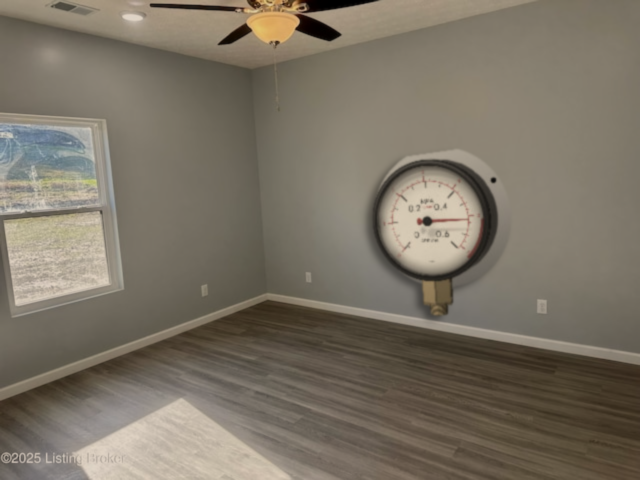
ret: 0.5MPa
